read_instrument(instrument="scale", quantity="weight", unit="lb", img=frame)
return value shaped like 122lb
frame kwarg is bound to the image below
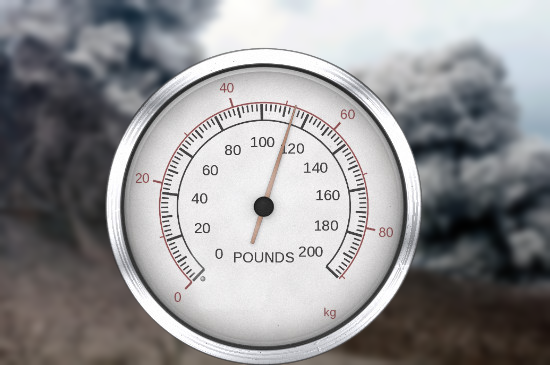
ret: 114lb
